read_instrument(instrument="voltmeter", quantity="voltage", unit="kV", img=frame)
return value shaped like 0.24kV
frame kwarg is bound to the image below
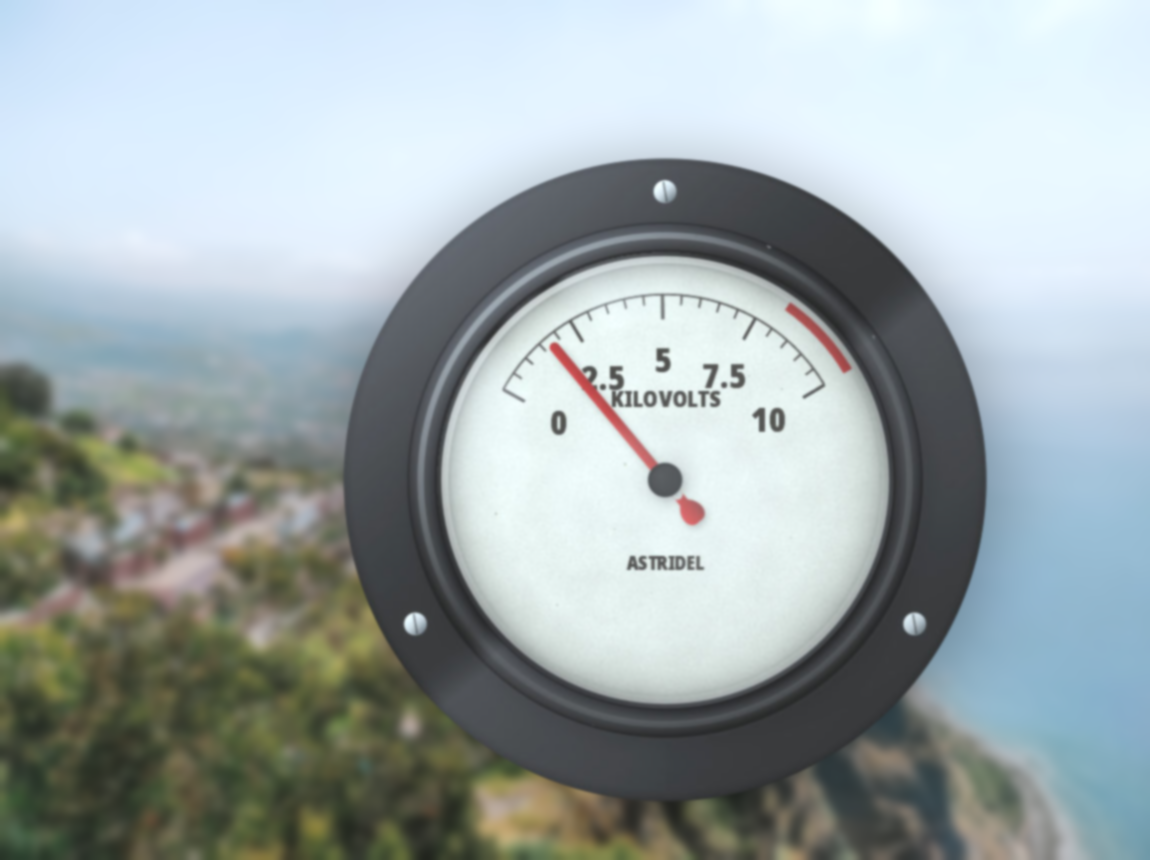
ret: 1.75kV
